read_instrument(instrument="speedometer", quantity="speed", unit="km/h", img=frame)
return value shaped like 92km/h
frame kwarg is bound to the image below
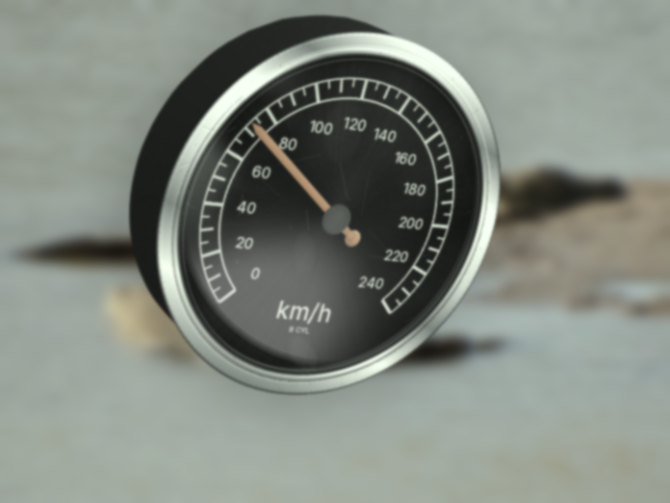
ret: 72.5km/h
